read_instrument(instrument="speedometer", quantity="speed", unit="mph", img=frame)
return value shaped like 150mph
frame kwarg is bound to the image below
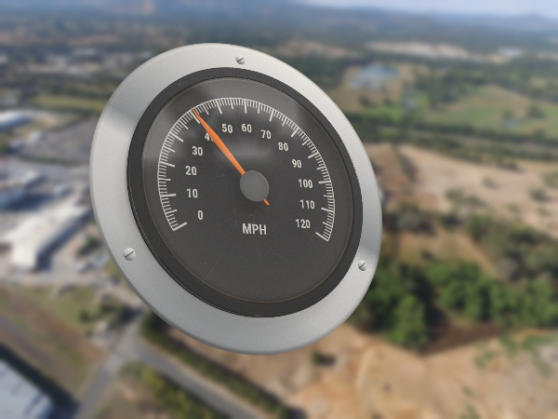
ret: 40mph
